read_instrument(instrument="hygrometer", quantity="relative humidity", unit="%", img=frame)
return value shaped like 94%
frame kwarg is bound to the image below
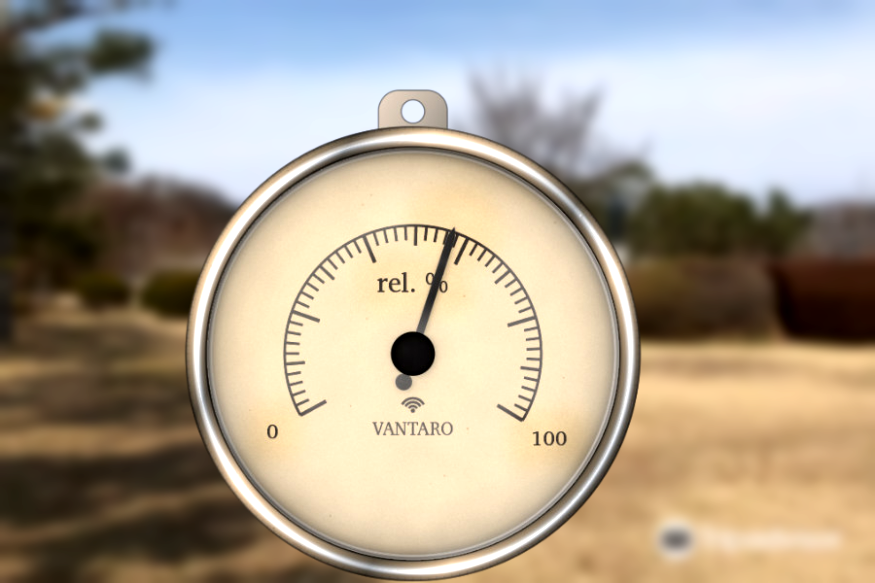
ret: 57%
